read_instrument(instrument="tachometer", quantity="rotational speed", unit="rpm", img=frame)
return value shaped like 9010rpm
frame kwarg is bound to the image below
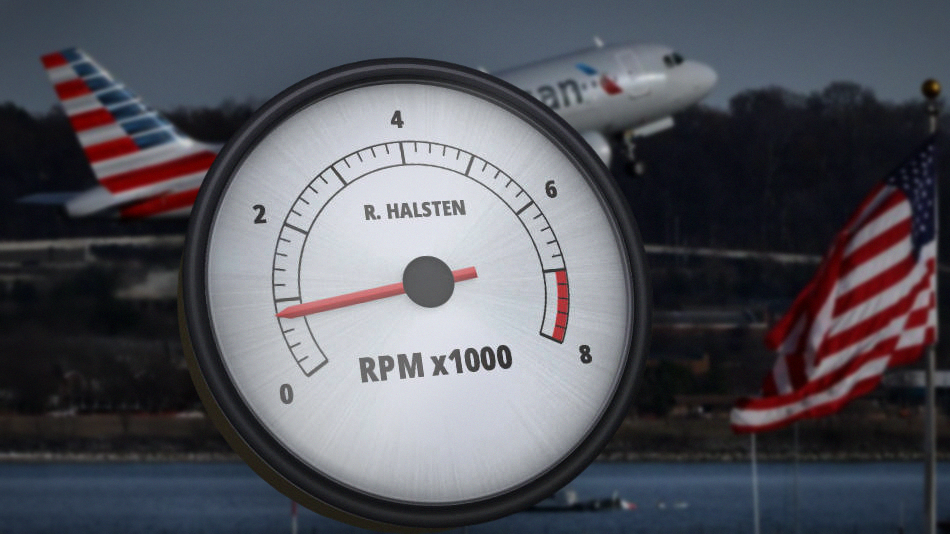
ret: 800rpm
